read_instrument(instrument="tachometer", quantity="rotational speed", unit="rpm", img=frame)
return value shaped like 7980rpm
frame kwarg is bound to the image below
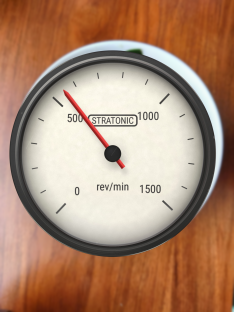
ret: 550rpm
